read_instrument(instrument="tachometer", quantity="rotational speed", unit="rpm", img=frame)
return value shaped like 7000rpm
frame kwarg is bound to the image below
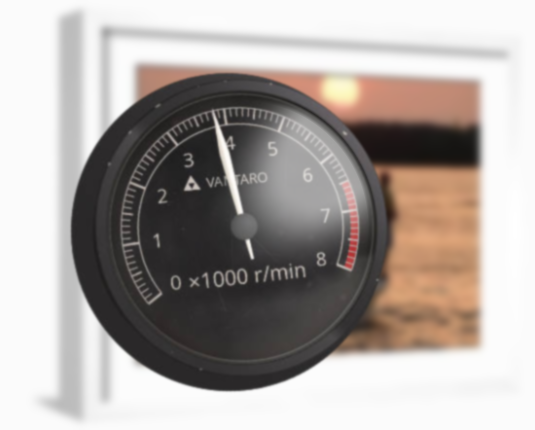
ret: 3800rpm
